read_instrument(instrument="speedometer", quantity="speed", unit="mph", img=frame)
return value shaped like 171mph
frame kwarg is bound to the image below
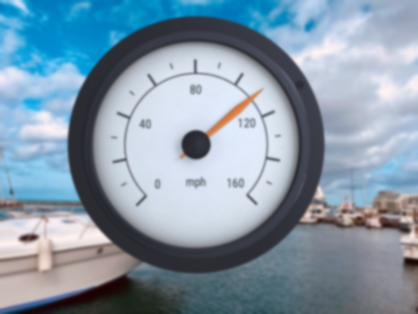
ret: 110mph
